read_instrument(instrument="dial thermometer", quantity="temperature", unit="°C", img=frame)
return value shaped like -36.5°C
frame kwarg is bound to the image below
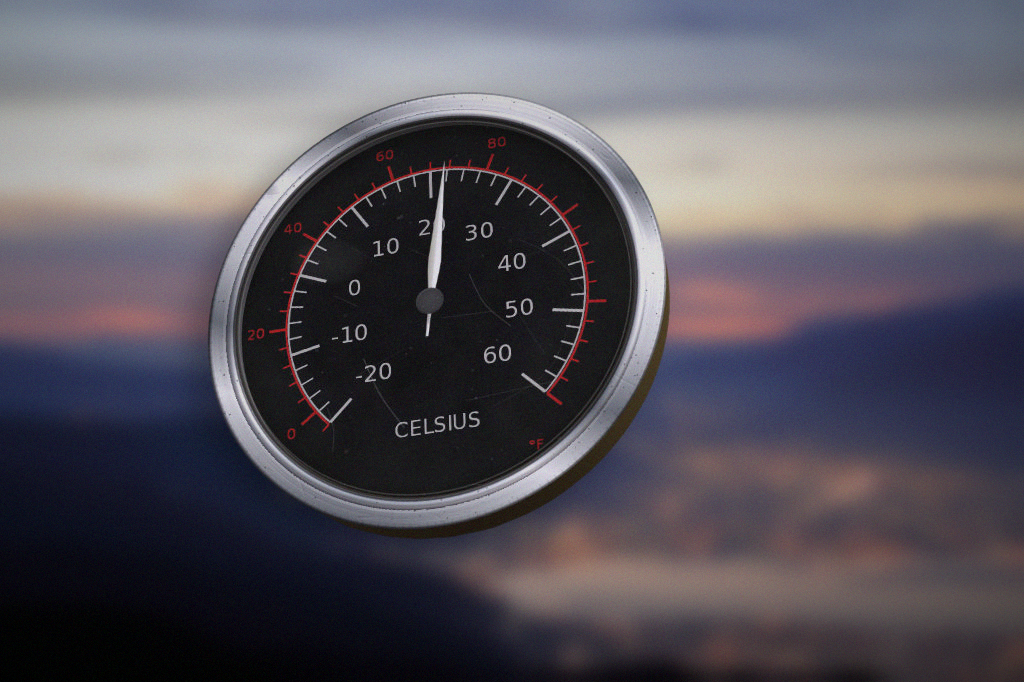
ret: 22°C
